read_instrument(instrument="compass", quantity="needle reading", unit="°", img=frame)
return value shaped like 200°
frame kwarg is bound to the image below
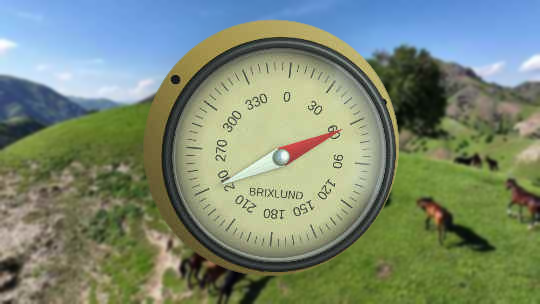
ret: 60°
